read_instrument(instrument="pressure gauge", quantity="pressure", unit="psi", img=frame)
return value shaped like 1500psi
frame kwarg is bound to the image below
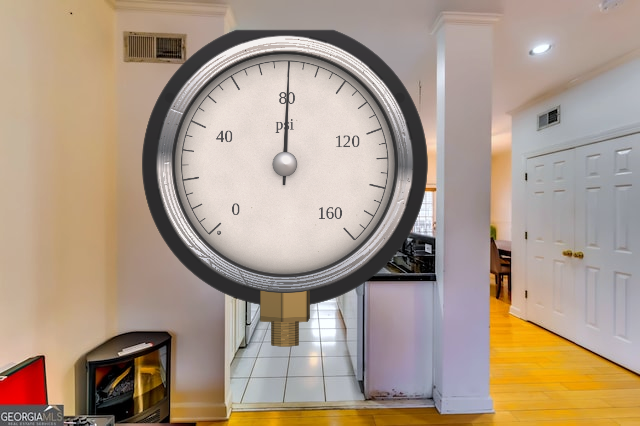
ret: 80psi
